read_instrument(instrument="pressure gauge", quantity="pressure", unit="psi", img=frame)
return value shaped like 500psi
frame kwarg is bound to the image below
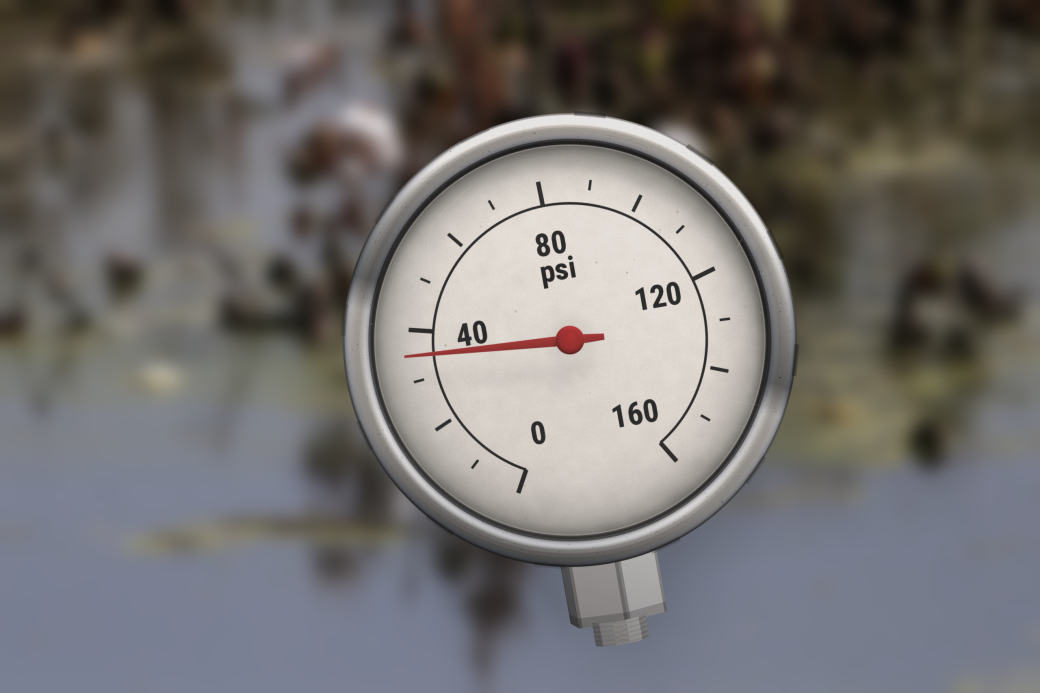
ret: 35psi
